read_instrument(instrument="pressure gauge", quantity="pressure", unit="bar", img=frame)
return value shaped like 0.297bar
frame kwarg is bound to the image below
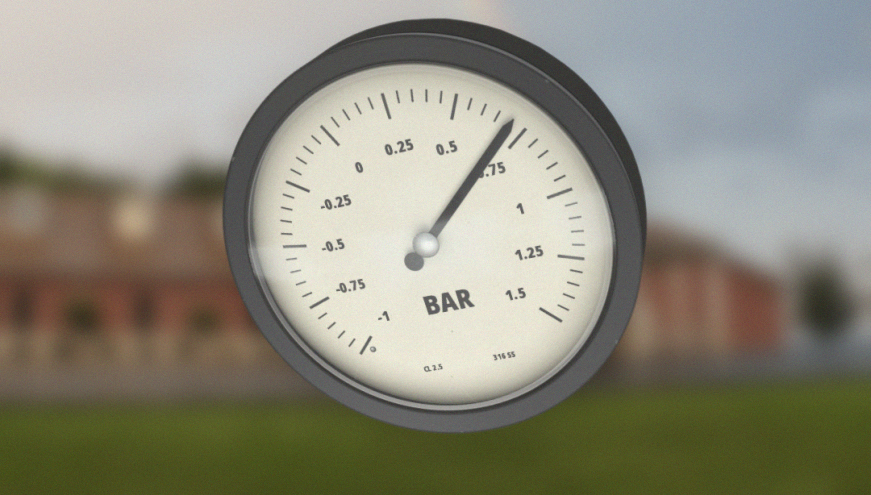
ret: 0.7bar
